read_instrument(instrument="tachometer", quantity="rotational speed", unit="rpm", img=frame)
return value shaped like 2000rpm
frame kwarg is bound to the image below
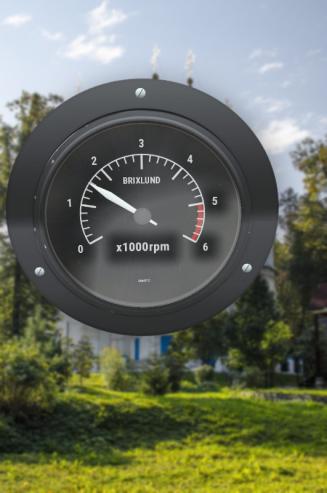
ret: 1600rpm
